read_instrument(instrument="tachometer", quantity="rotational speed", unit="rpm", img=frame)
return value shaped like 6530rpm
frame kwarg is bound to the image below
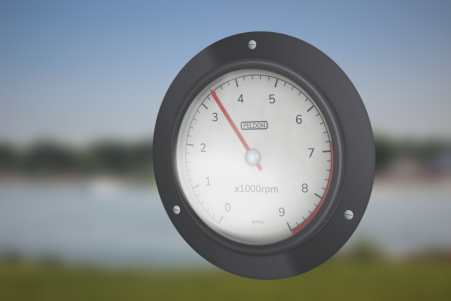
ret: 3400rpm
